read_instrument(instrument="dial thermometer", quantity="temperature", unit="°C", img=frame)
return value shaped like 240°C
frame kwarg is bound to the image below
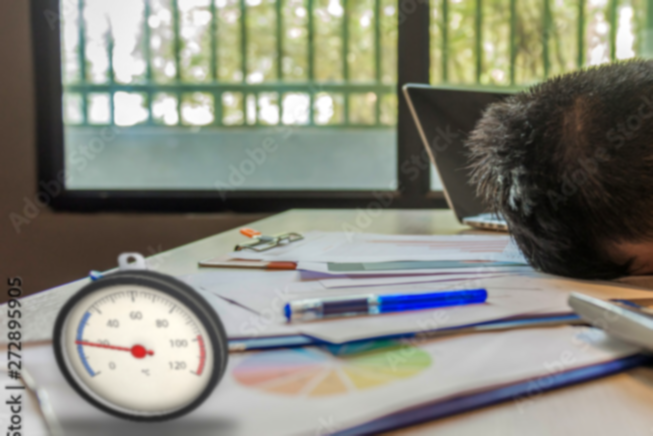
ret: 20°C
